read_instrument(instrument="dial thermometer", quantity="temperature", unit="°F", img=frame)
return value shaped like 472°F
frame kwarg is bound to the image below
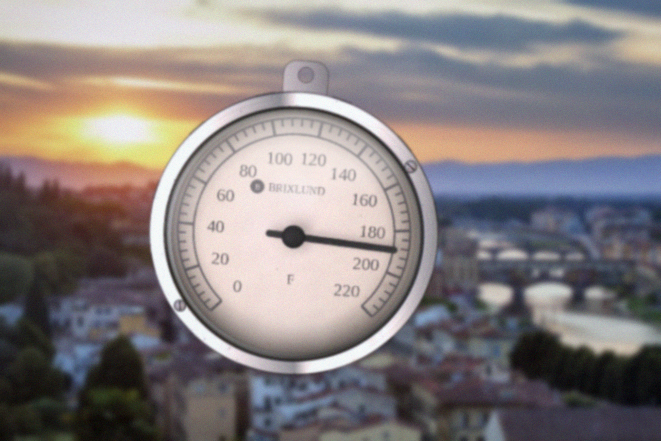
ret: 188°F
